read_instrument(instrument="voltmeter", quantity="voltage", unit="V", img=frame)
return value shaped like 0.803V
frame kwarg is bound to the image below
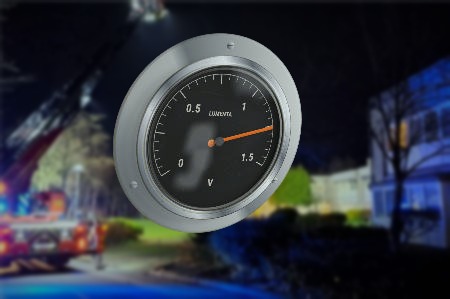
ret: 1.25V
